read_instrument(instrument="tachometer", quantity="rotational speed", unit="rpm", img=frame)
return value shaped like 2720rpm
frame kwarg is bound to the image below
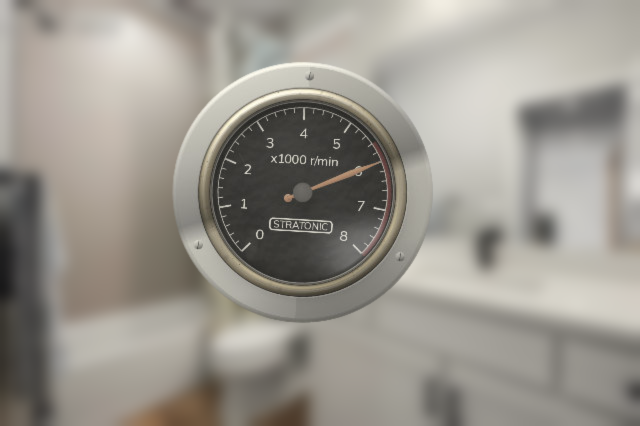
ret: 6000rpm
